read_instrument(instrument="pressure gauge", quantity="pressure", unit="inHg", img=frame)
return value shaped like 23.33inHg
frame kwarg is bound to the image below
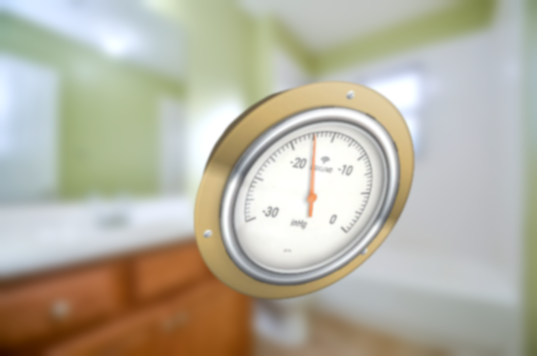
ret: -17.5inHg
